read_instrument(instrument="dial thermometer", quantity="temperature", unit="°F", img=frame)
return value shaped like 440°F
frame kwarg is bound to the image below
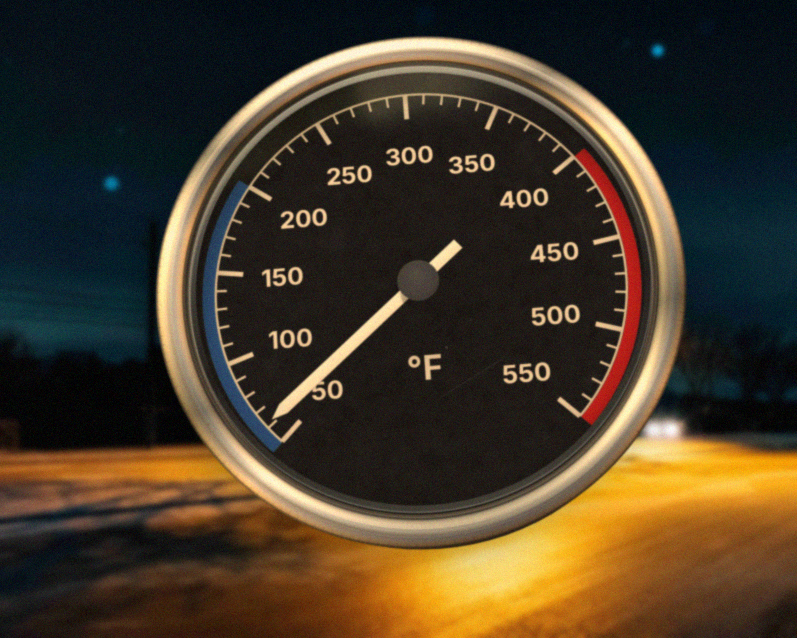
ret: 60°F
